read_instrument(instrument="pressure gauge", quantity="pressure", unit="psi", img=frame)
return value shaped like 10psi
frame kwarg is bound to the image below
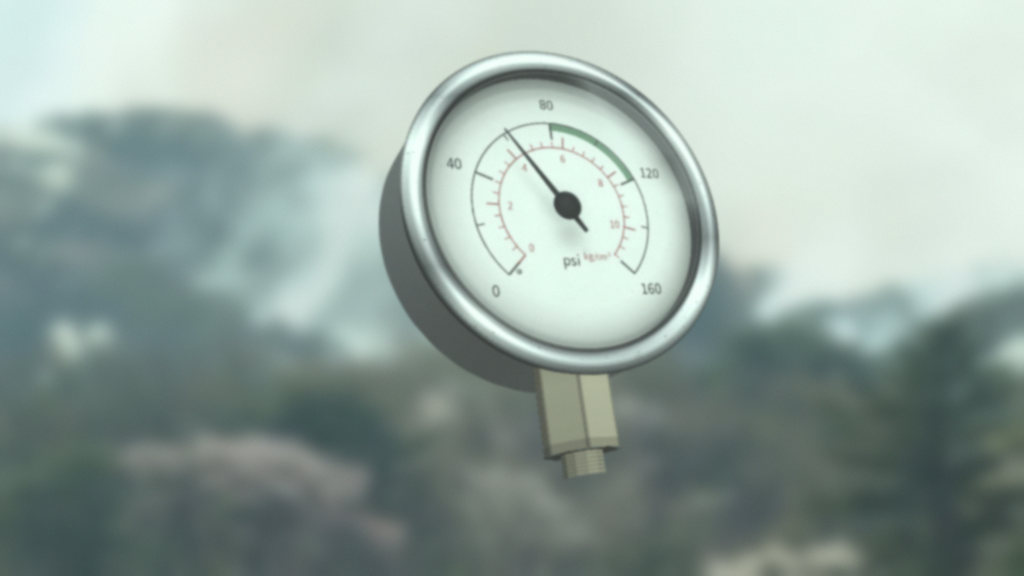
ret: 60psi
